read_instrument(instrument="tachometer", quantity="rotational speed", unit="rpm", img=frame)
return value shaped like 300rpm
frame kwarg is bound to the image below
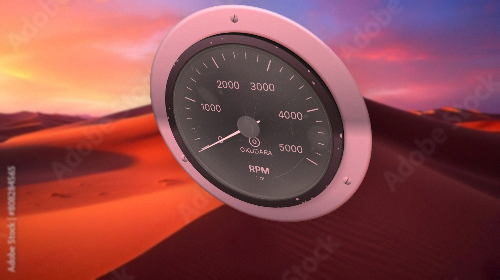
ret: 0rpm
